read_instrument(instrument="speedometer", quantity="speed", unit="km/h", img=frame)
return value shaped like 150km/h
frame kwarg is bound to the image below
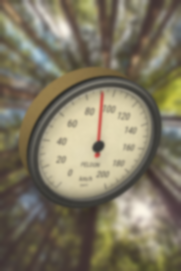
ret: 90km/h
